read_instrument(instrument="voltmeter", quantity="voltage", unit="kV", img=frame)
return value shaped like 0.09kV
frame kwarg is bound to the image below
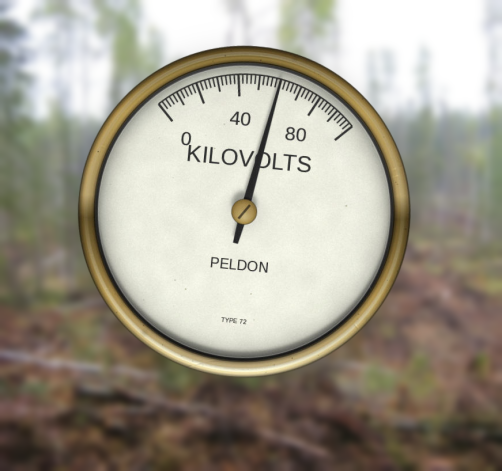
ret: 60kV
